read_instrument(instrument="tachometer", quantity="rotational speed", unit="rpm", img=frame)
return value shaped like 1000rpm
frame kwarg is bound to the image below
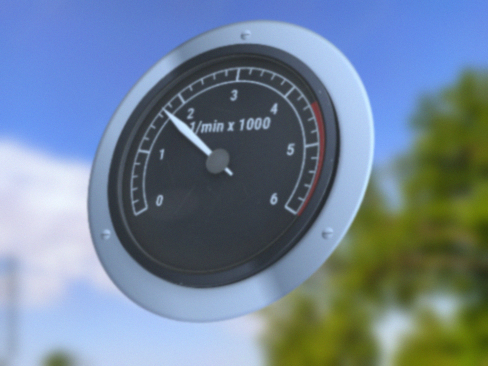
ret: 1700rpm
